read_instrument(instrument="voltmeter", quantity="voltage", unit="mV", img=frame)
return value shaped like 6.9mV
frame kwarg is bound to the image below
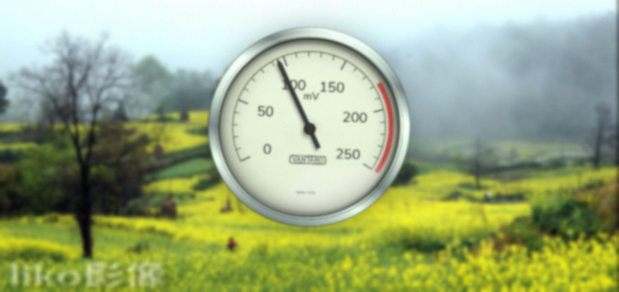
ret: 95mV
